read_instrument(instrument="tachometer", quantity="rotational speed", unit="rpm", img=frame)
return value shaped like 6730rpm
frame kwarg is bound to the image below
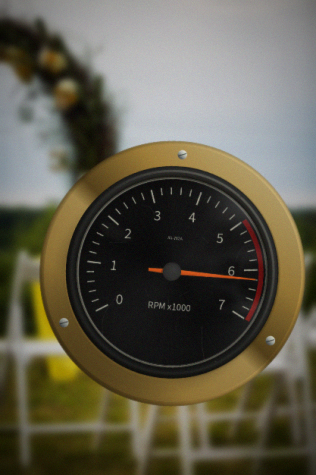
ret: 6200rpm
